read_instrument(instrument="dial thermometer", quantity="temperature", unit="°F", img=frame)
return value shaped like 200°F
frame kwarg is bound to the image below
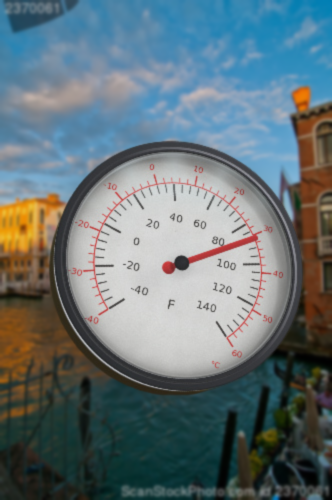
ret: 88°F
